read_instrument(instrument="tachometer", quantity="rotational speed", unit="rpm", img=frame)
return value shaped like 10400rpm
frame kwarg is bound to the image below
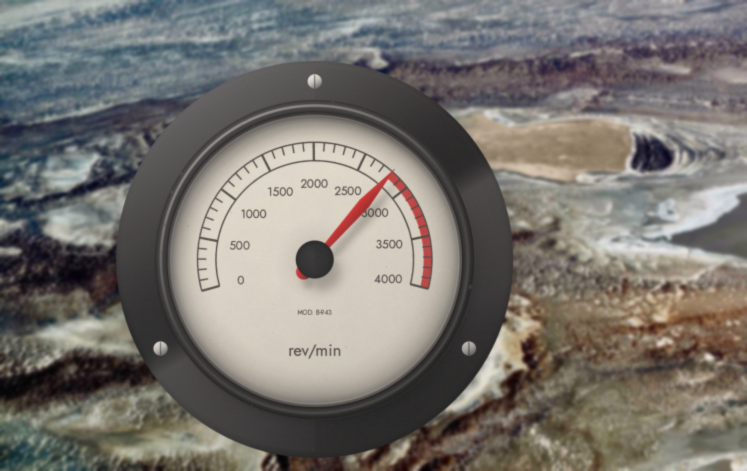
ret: 2800rpm
